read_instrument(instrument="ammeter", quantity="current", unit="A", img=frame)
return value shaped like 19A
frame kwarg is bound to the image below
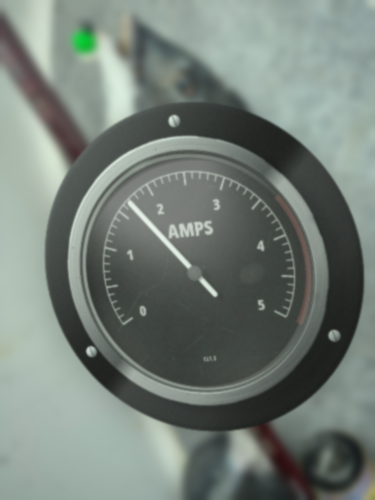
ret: 1.7A
